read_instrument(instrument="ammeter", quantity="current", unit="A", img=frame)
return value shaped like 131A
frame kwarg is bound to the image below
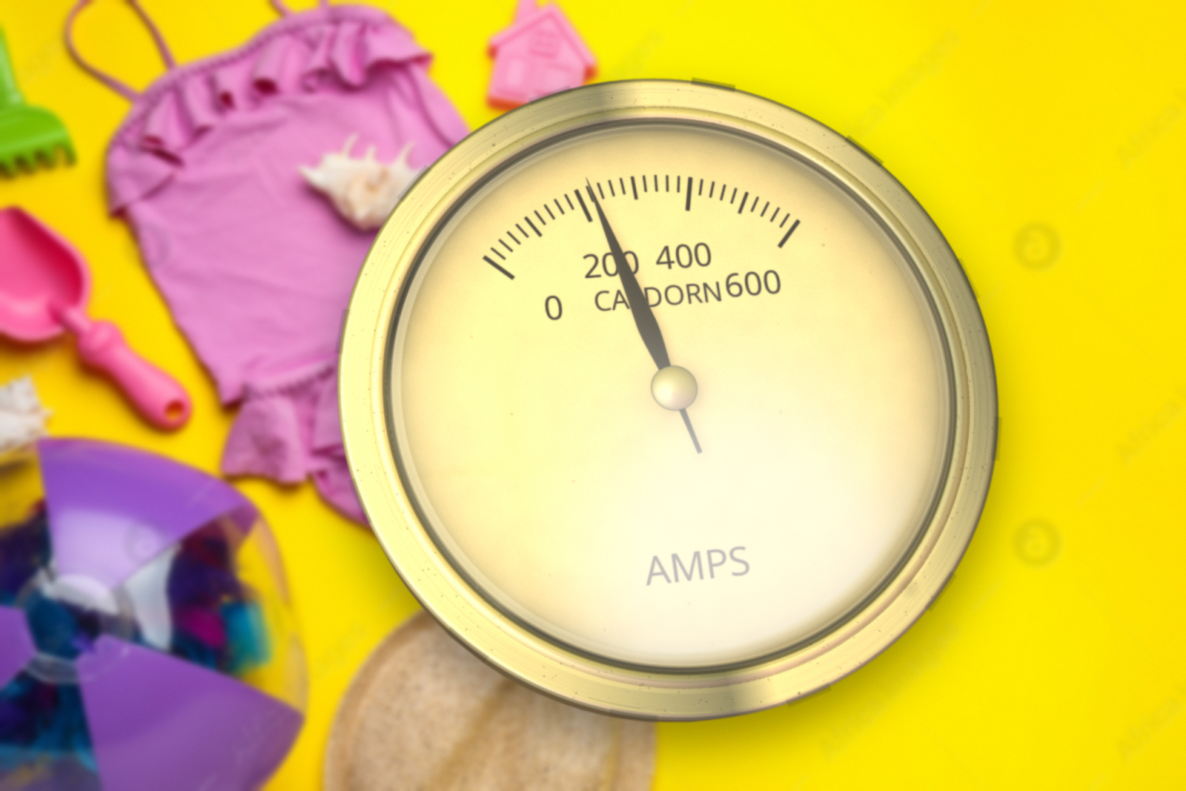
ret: 220A
